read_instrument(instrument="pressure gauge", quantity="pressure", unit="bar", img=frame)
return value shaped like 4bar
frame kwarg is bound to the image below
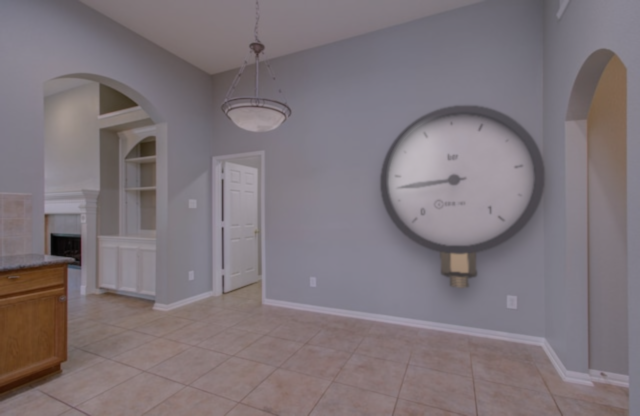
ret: 0.15bar
